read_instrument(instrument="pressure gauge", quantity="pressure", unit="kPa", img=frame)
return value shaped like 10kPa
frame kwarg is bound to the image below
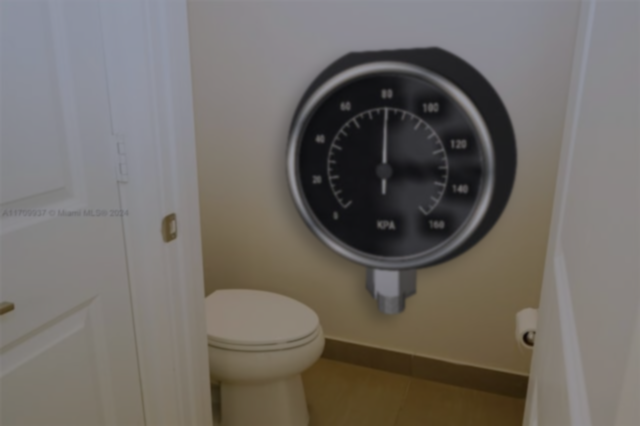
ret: 80kPa
